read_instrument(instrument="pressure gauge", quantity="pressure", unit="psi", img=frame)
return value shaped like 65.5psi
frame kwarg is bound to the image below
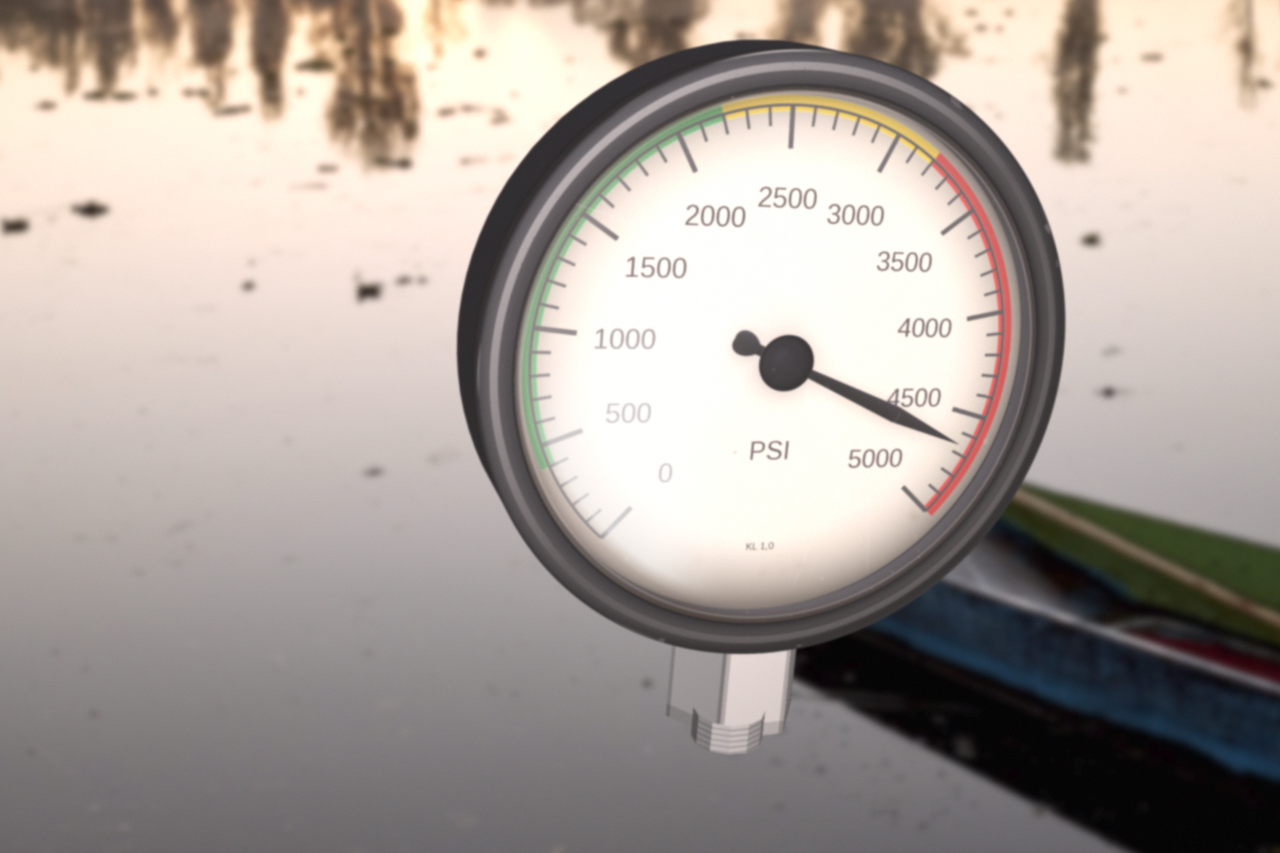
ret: 4650psi
